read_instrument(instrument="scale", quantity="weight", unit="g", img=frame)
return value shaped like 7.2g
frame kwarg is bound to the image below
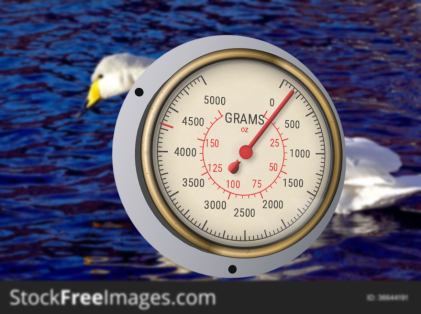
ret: 150g
